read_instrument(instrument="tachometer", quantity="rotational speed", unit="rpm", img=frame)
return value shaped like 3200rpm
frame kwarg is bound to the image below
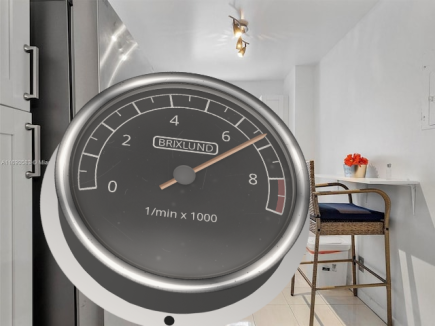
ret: 6750rpm
